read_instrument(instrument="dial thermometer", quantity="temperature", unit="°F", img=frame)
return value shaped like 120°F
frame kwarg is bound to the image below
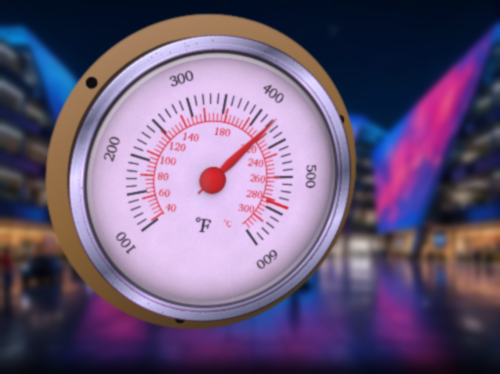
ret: 420°F
